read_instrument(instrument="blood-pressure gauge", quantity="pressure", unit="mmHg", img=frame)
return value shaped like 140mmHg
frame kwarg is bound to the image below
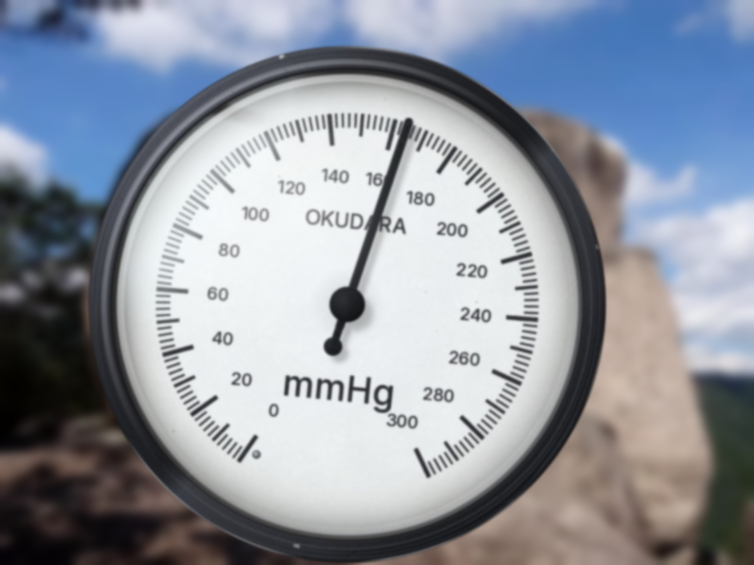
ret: 164mmHg
